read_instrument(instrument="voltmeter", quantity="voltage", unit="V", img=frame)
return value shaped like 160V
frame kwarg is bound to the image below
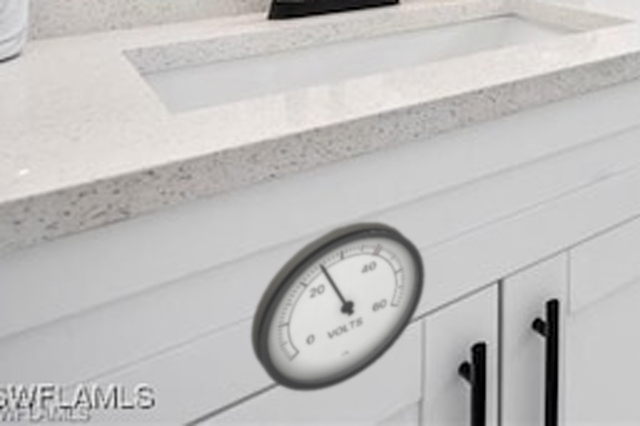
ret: 25V
